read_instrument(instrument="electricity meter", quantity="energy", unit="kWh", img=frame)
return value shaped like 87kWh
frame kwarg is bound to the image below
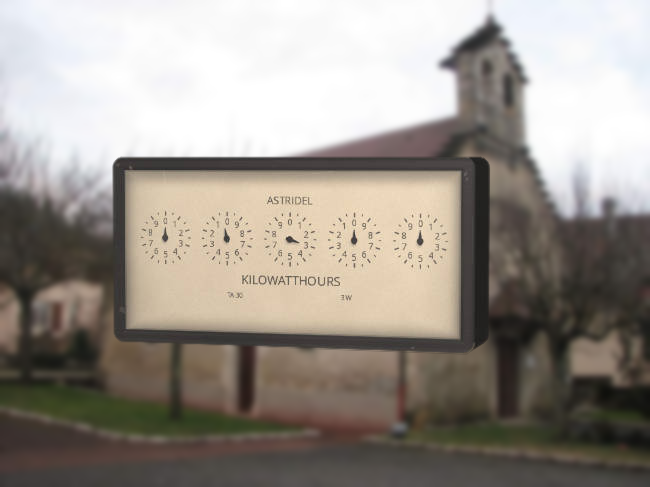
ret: 300kWh
